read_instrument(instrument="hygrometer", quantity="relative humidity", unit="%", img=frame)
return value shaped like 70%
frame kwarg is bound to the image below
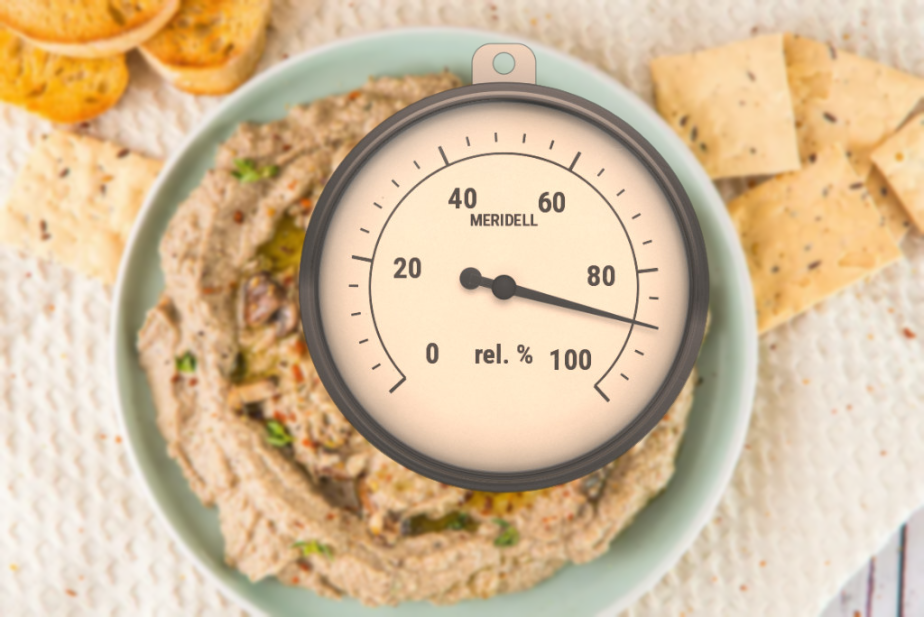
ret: 88%
